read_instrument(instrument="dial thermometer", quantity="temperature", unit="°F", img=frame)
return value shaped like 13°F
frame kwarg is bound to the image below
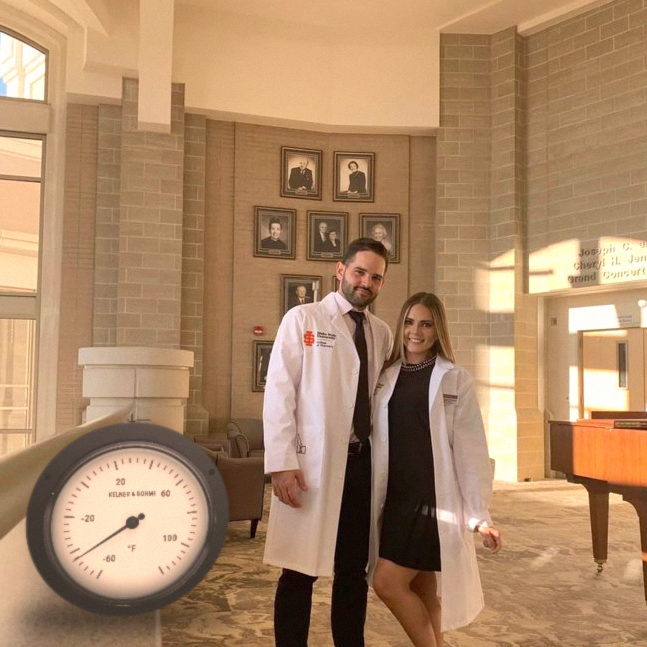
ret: -44°F
